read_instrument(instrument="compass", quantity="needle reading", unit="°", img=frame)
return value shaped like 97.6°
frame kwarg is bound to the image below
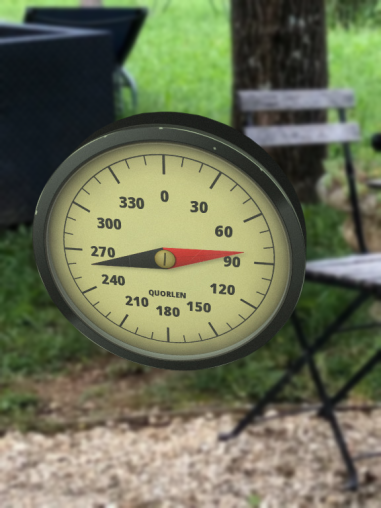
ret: 80°
